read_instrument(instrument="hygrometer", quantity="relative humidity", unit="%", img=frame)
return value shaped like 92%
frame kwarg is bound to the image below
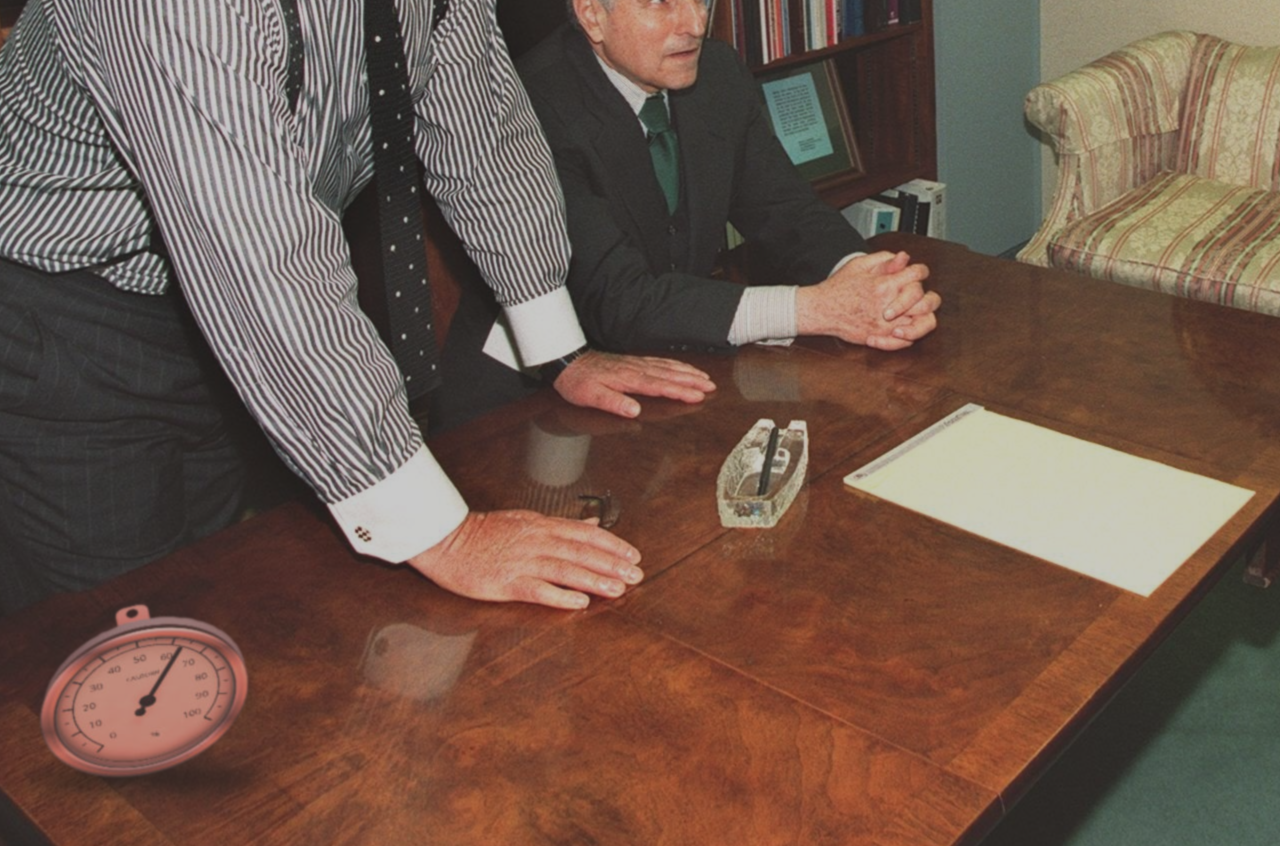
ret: 62.5%
